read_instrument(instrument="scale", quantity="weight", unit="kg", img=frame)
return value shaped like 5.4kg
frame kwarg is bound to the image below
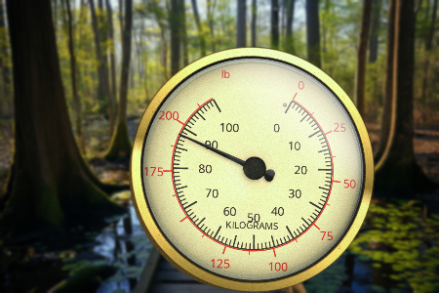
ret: 88kg
